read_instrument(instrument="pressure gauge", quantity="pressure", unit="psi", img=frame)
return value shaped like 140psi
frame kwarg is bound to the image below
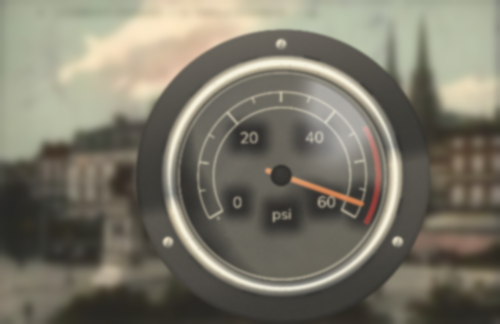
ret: 57.5psi
